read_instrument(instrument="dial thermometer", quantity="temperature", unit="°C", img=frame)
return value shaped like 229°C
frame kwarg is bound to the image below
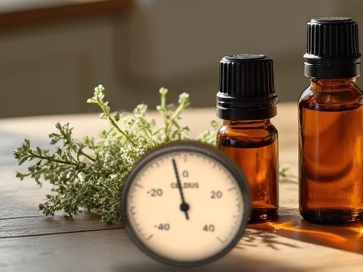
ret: -4°C
